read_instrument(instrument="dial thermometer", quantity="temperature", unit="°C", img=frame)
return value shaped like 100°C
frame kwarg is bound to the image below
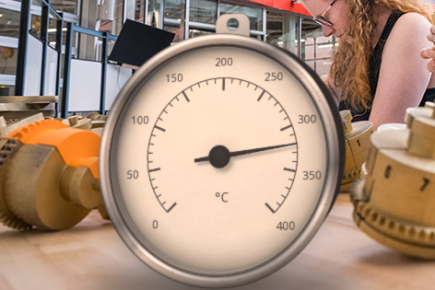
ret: 320°C
